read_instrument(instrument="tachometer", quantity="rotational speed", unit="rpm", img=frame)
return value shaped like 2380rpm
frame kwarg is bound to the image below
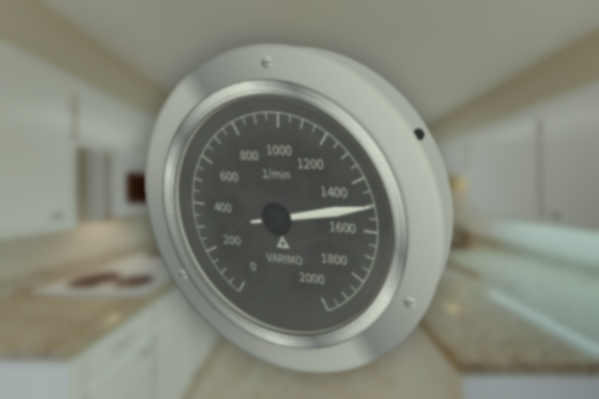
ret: 1500rpm
